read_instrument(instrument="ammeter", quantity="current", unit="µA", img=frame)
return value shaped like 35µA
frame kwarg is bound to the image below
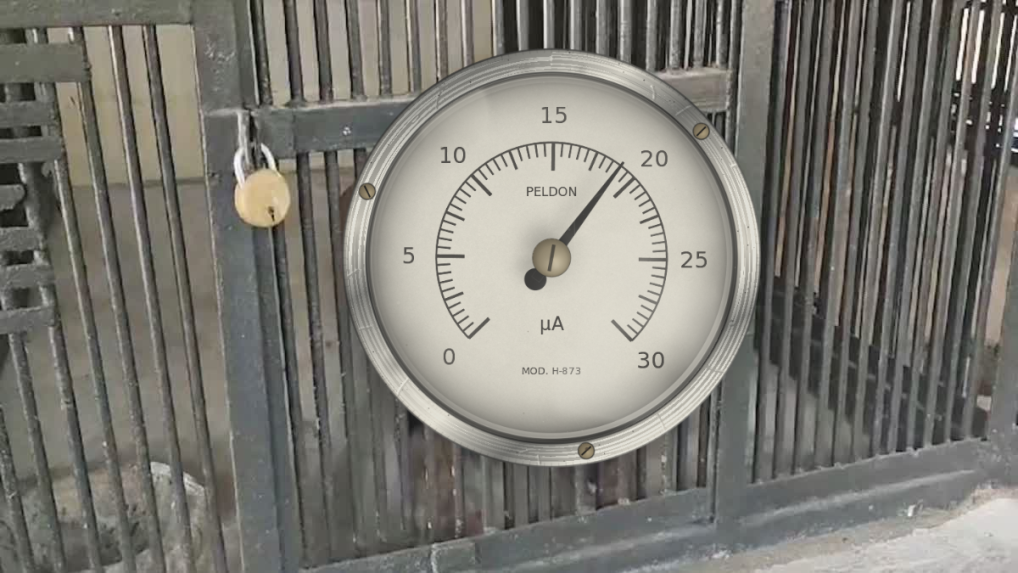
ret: 19µA
